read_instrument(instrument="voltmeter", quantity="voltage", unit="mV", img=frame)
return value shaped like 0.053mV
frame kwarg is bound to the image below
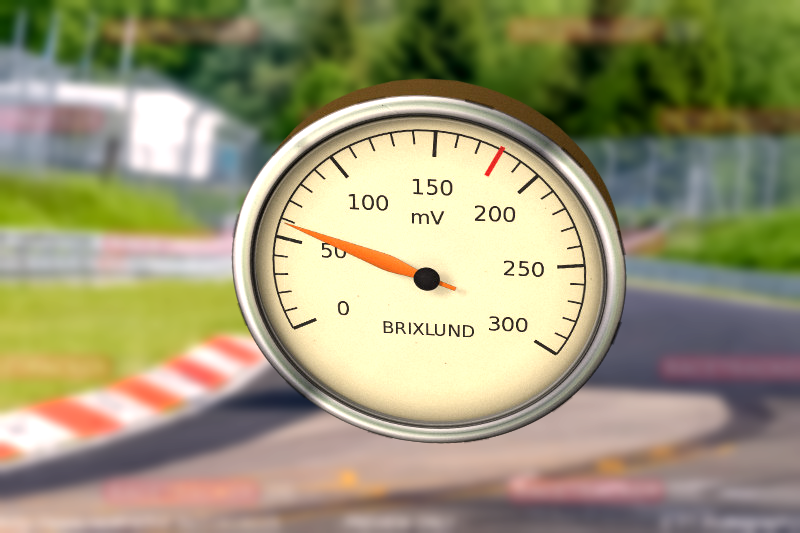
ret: 60mV
